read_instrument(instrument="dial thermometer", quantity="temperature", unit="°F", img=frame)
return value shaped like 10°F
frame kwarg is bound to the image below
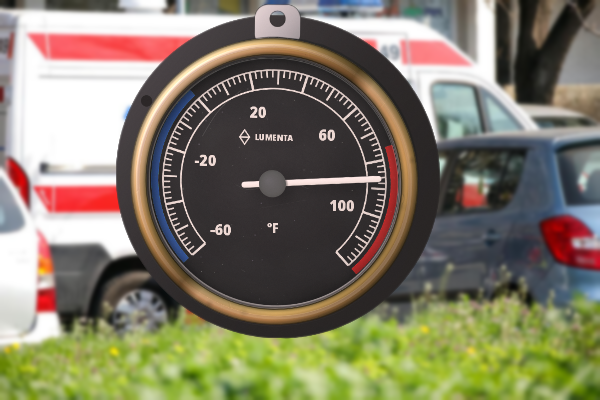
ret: 86°F
